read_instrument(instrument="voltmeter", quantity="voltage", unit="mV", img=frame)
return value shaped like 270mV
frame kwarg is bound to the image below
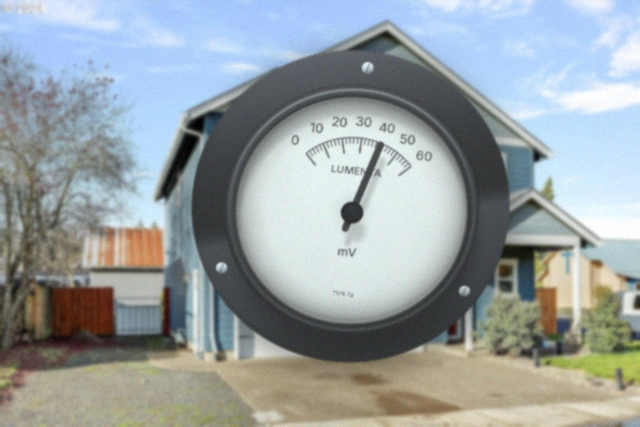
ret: 40mV
